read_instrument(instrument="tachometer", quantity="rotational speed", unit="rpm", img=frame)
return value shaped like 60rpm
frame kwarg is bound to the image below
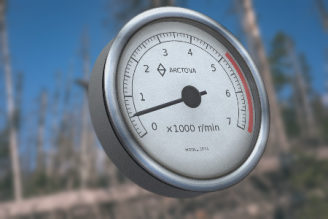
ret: 500rpm
